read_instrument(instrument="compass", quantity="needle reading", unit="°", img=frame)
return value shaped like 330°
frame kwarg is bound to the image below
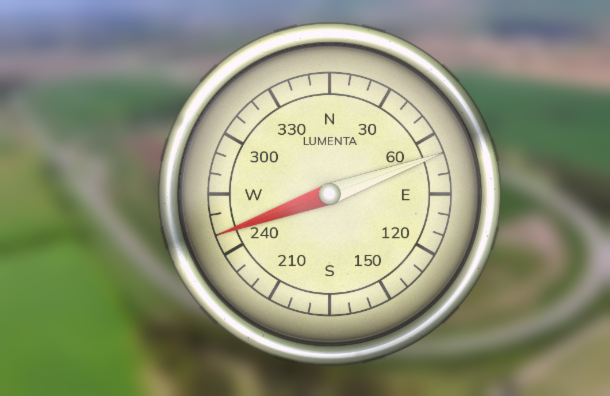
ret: 250°
